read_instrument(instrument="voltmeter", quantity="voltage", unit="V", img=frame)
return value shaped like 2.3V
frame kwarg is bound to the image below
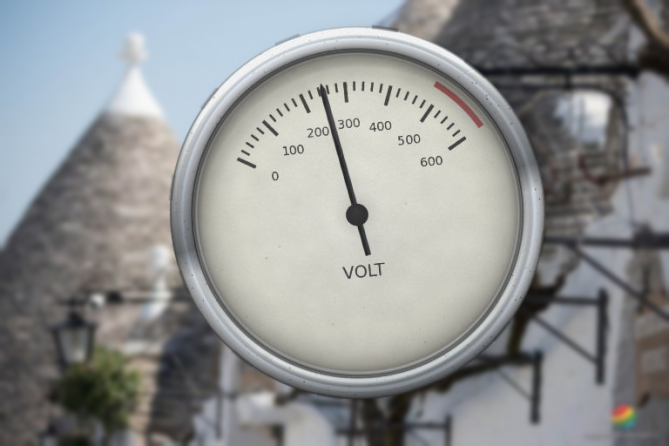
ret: 250V
